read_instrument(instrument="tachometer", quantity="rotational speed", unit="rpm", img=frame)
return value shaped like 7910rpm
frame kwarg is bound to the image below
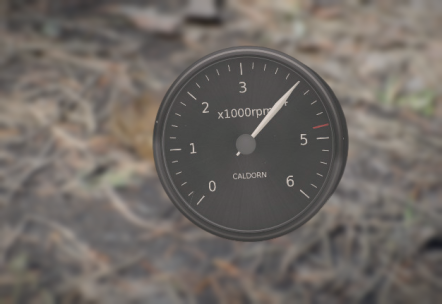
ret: 4000rpm
